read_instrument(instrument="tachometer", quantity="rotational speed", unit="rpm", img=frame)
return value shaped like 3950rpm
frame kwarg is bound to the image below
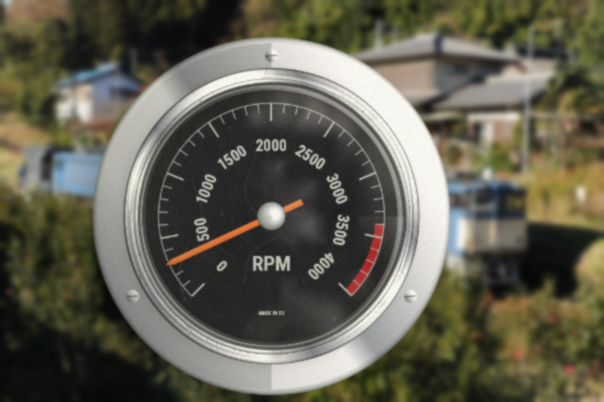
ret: 300rpm
